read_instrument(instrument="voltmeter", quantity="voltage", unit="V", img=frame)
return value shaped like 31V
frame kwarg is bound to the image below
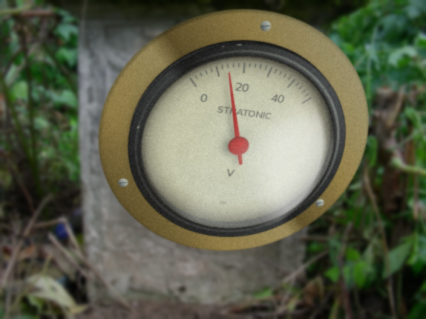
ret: 14V
